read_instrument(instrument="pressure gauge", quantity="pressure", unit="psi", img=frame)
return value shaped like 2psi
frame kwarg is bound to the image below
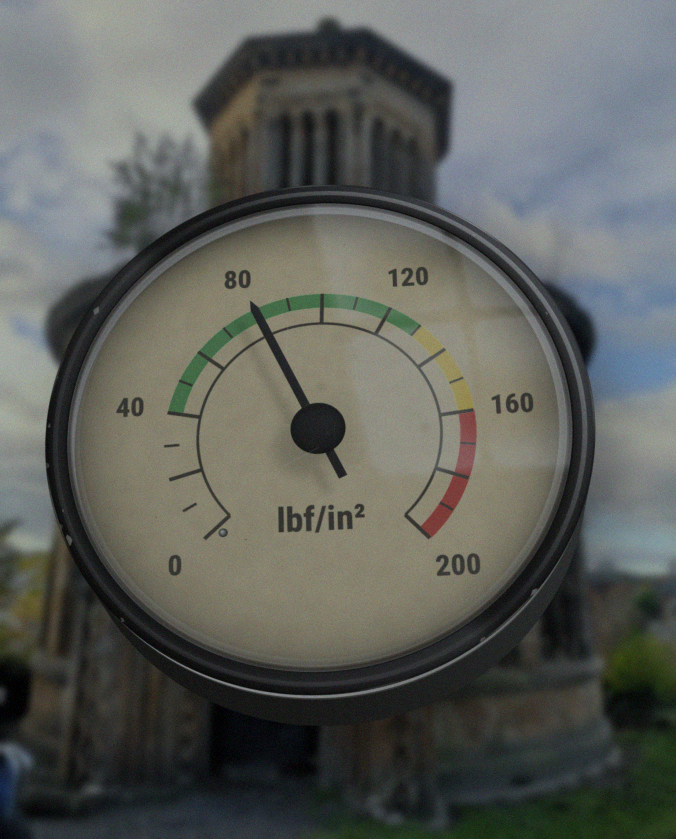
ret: 80psi
